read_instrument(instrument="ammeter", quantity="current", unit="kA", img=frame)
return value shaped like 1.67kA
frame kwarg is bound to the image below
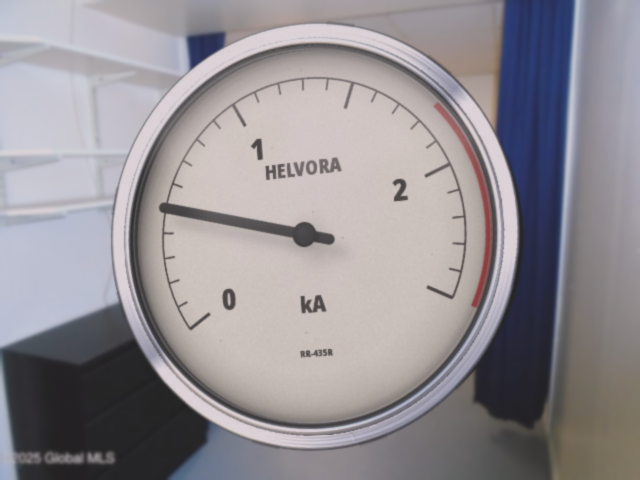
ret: 0.5kA
